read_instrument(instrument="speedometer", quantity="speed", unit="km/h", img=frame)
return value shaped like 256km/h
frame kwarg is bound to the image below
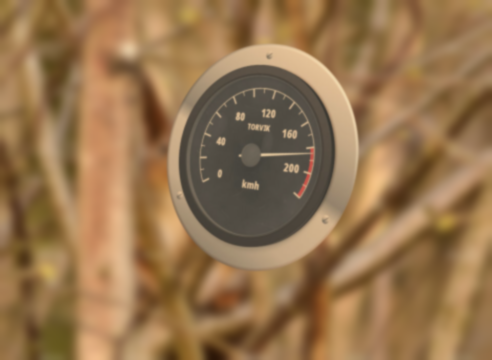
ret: 185km/h
